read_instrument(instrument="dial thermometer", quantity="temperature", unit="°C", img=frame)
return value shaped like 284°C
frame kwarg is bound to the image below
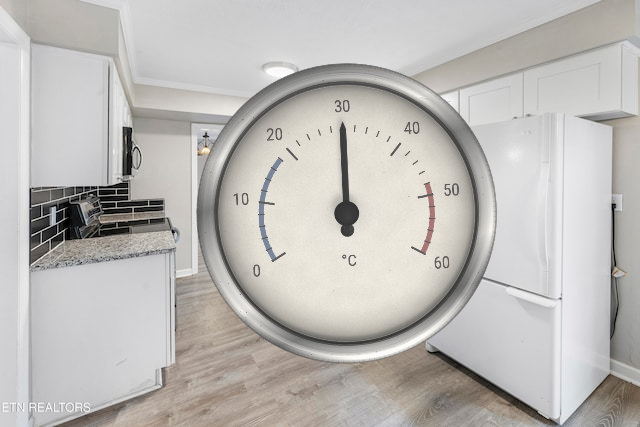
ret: 30°C
